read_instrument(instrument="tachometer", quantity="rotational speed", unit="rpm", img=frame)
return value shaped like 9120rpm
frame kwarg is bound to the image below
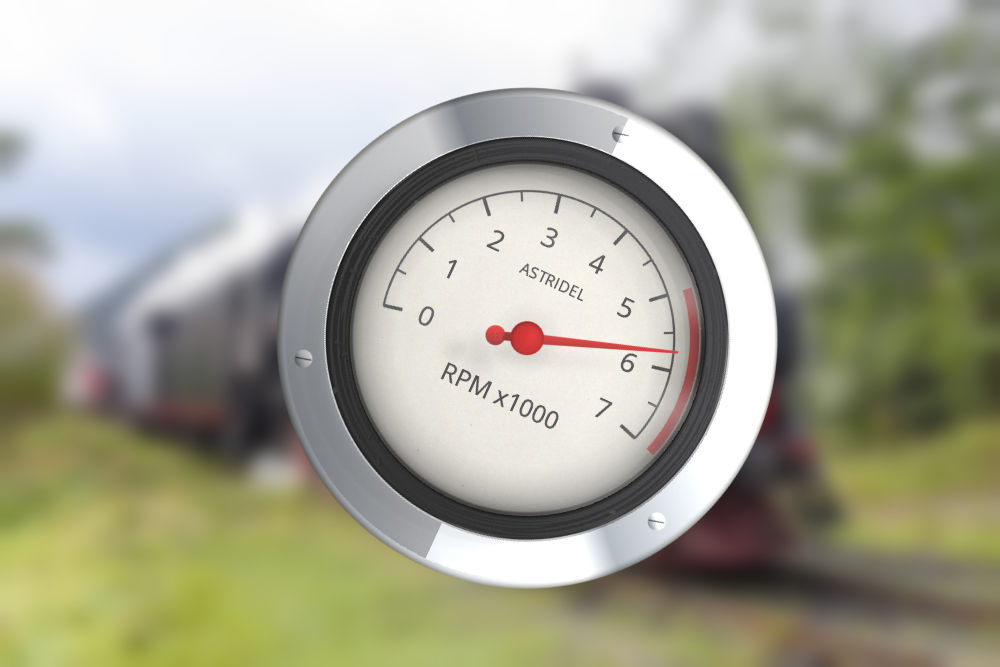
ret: 5750rpm
